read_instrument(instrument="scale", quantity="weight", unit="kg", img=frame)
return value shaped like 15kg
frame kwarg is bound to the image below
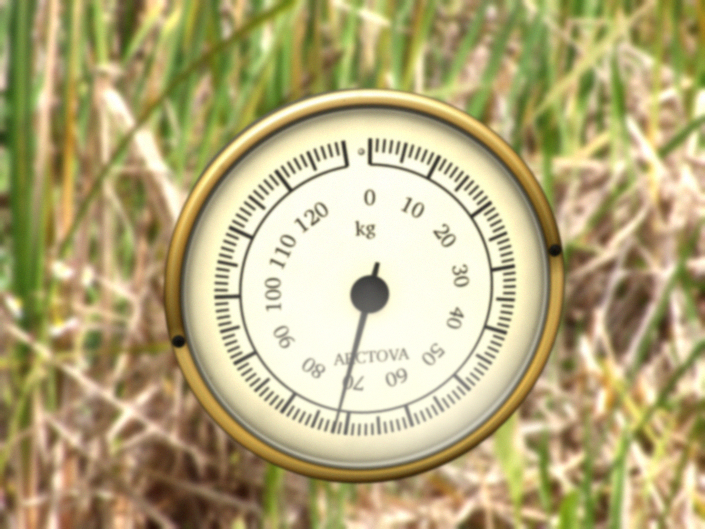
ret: 72kg
